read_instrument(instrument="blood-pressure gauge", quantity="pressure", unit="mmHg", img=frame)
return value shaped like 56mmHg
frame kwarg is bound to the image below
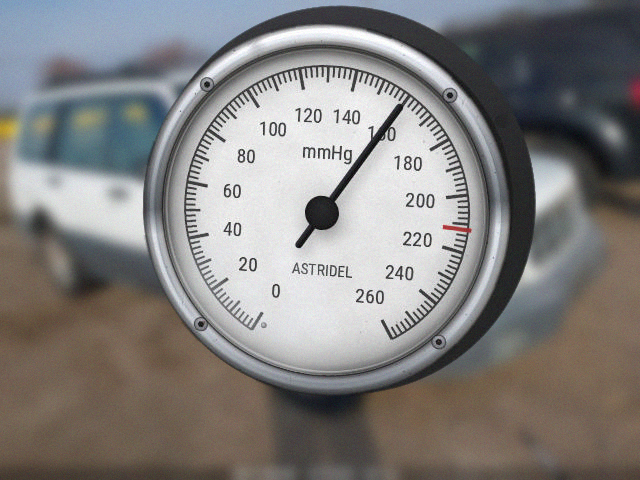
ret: 160mmHg
